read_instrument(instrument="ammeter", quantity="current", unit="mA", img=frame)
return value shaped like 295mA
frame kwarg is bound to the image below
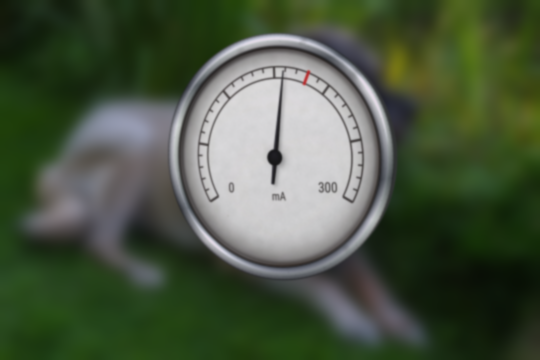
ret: 160mA
